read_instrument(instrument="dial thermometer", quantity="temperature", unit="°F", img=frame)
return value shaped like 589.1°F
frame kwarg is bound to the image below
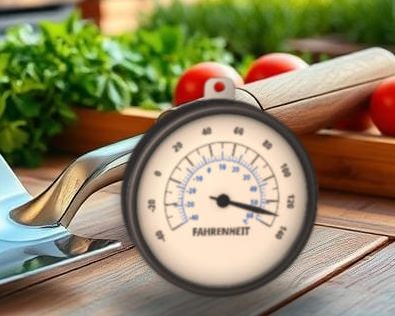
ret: 130°F
